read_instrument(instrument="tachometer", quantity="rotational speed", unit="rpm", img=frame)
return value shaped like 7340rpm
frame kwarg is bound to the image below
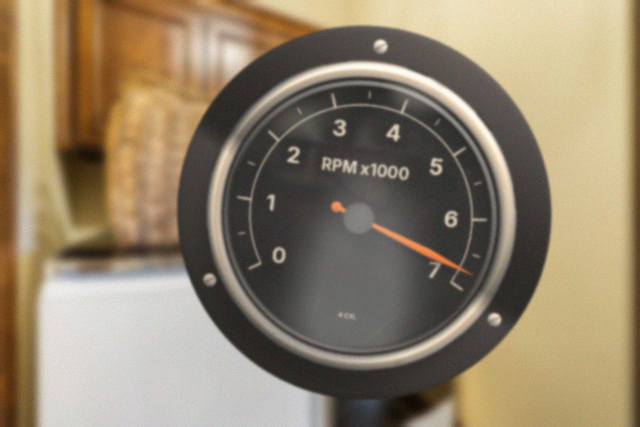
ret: 6750rpm
